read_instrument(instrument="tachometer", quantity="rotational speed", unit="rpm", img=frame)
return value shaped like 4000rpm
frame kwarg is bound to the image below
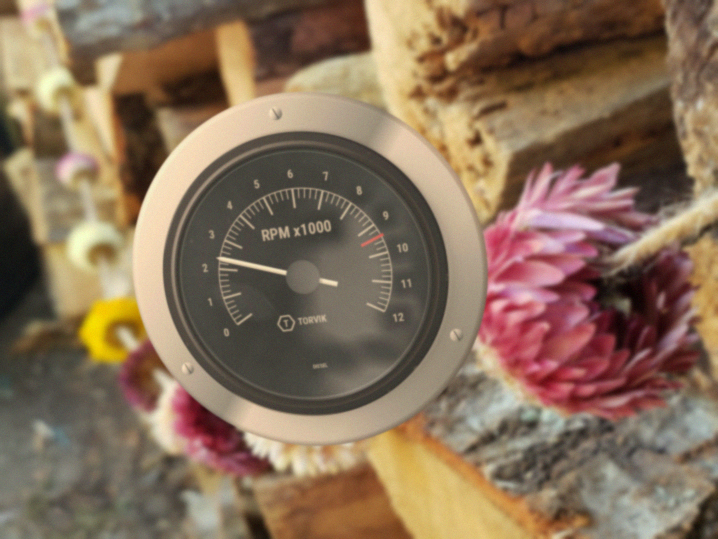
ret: 2400rpm
